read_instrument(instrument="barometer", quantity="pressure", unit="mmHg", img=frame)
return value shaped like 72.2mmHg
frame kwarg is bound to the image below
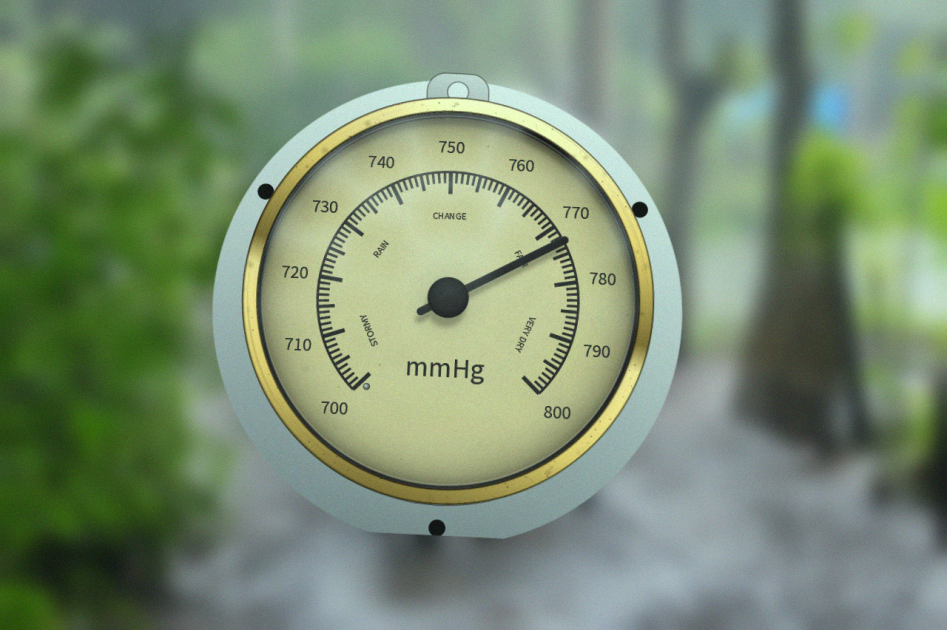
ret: 773mmHg
